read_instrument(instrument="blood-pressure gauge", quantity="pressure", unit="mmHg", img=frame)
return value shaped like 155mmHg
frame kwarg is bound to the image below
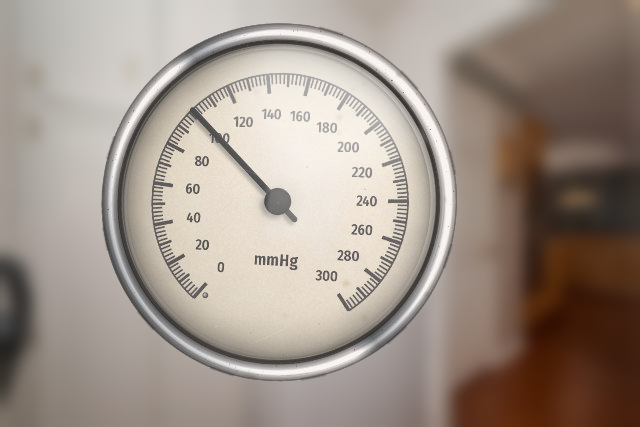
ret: 100mmHg
